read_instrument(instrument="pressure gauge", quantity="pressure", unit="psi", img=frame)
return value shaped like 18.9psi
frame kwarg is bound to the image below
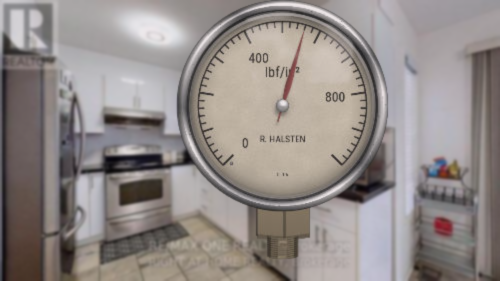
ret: 560psi
